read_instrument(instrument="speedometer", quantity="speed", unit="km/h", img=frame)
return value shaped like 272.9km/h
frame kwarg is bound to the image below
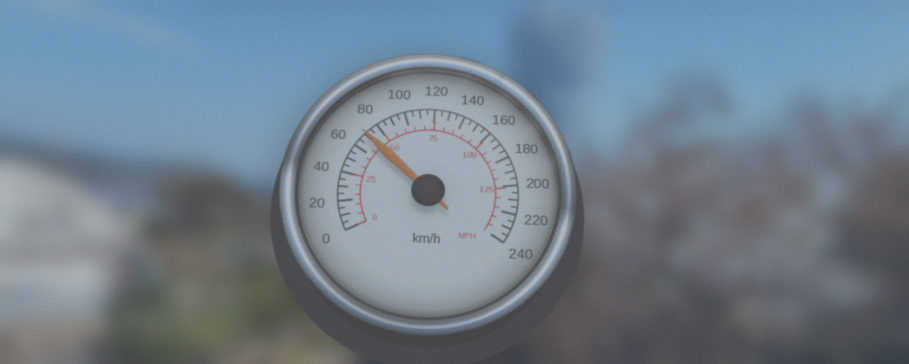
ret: 70km/h
